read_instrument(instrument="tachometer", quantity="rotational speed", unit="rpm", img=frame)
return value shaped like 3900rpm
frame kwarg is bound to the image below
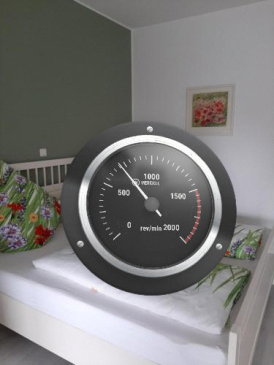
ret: 700rpm
